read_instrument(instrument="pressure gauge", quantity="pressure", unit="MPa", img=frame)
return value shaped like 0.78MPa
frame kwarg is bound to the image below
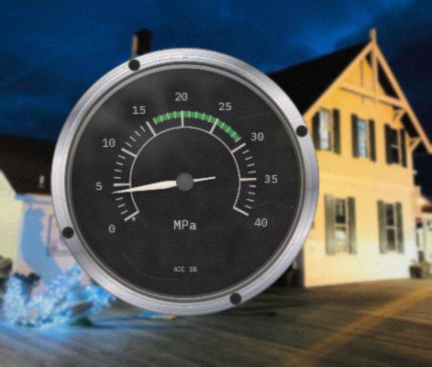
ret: 4MPa
